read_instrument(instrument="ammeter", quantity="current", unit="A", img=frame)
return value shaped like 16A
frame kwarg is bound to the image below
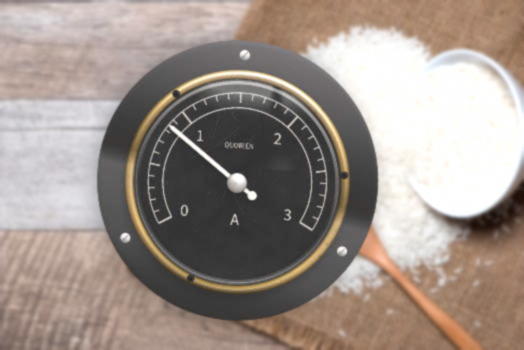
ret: 0.85A
